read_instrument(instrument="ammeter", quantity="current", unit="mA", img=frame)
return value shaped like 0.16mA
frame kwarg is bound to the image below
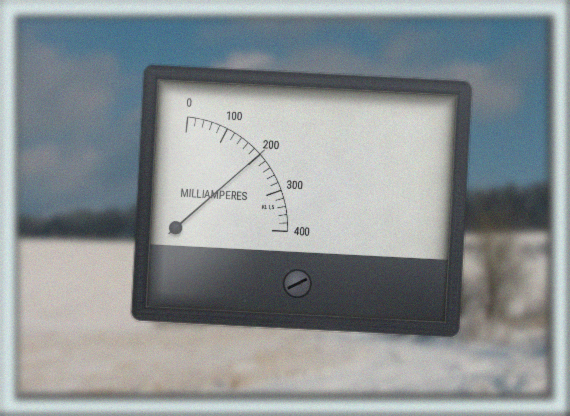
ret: 200mA
